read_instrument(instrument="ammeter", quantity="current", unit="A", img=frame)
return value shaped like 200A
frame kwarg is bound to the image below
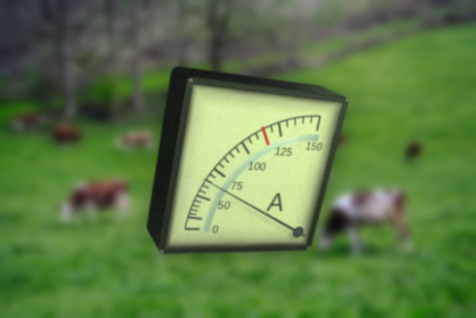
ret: 65A
